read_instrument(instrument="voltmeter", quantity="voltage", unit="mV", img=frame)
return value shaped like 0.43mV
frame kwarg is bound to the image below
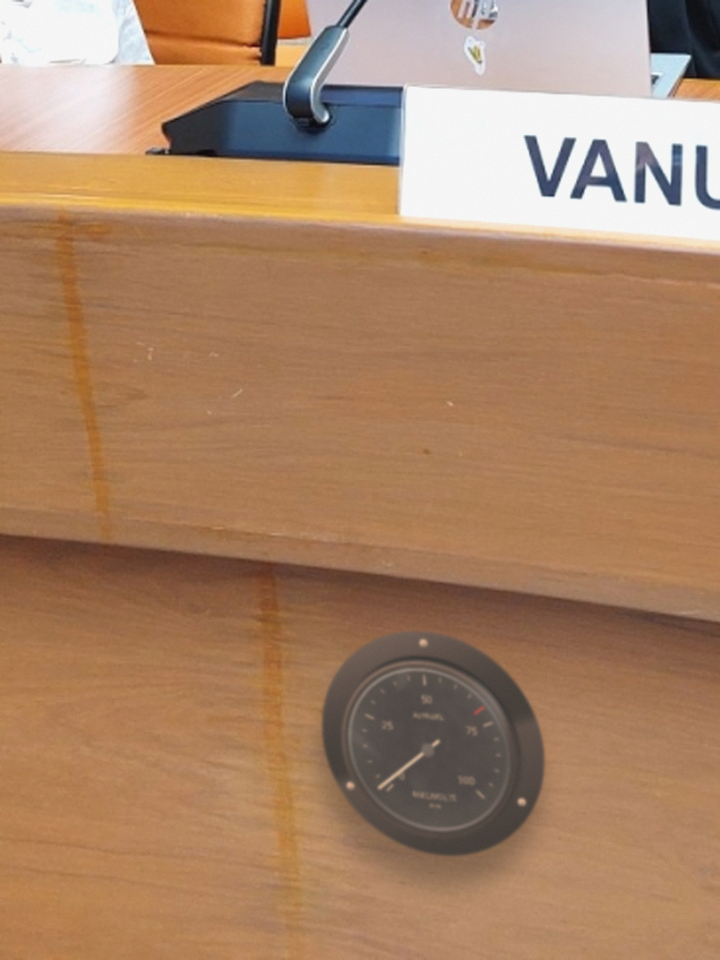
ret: 2.5mV
